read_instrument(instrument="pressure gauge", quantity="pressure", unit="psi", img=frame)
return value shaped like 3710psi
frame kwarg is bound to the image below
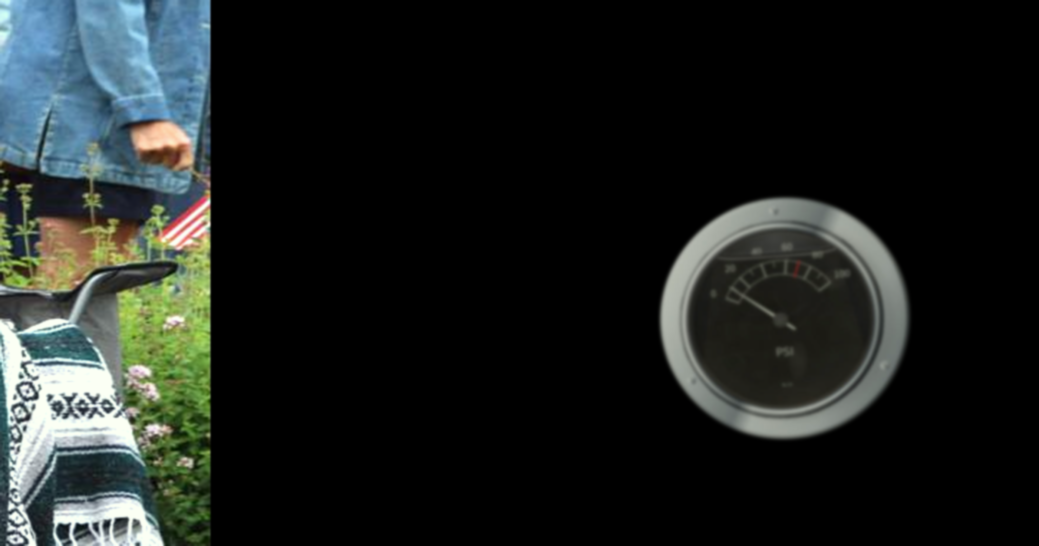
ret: 10psi
